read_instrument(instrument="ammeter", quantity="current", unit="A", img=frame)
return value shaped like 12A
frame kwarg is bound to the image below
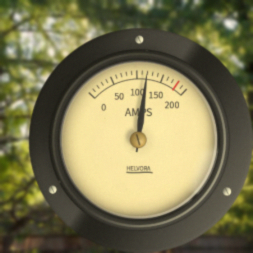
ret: 120A
